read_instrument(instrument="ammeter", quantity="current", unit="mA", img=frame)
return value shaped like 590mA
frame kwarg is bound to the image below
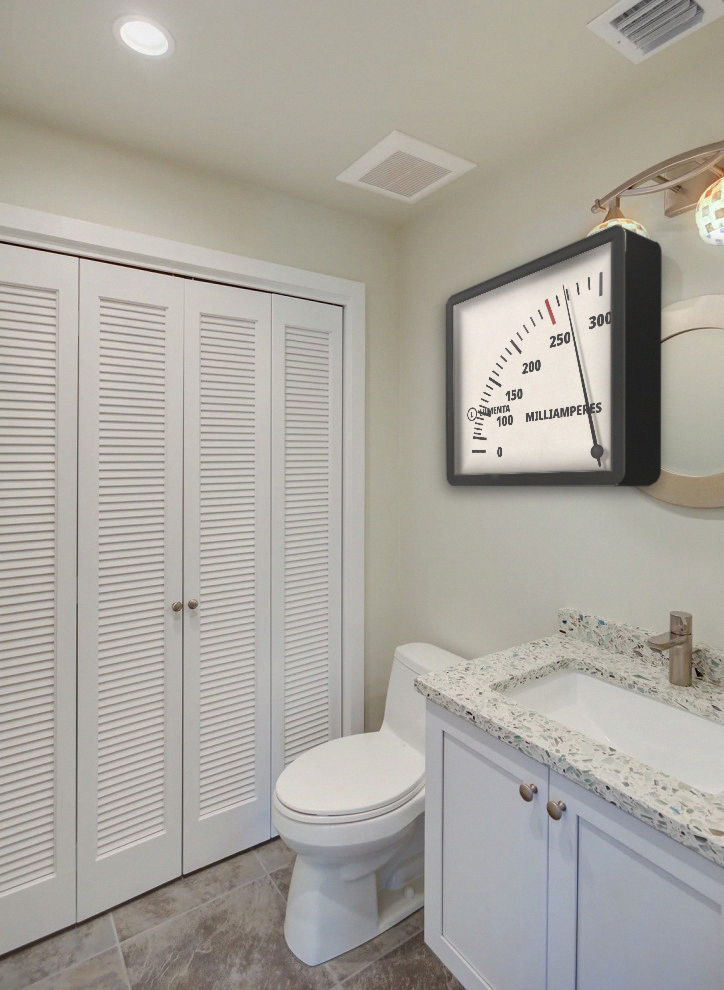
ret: 270mA
